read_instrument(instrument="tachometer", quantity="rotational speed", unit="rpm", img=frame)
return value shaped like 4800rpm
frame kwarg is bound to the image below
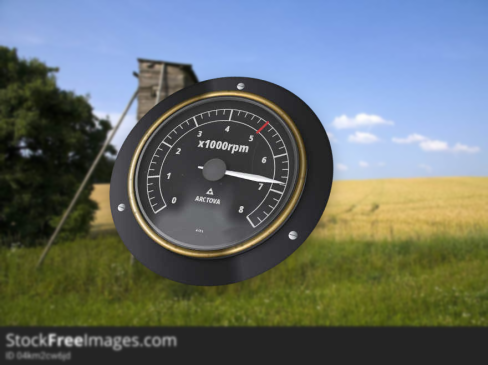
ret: 6800rpm
